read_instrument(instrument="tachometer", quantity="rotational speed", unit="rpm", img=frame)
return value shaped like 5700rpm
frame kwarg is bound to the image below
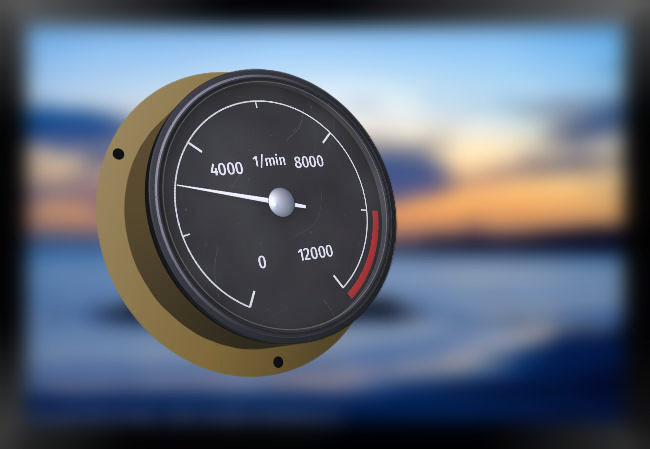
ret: 3000rpm
